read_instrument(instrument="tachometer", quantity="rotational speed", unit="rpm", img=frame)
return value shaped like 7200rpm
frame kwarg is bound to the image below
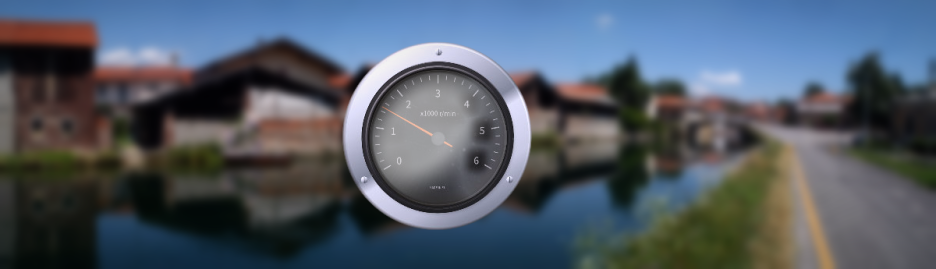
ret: 1500rpm
